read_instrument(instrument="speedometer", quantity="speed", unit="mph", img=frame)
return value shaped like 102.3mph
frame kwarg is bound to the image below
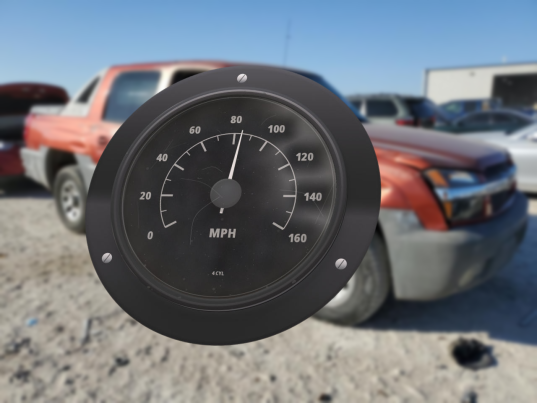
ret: 85mph
